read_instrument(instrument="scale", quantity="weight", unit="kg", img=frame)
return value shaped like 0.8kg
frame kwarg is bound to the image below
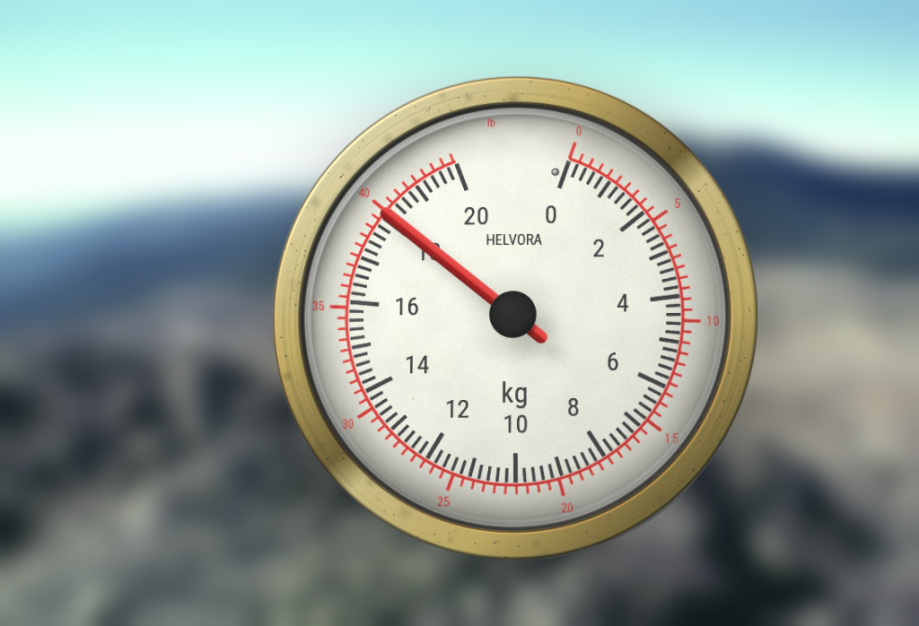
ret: 18.1kg
